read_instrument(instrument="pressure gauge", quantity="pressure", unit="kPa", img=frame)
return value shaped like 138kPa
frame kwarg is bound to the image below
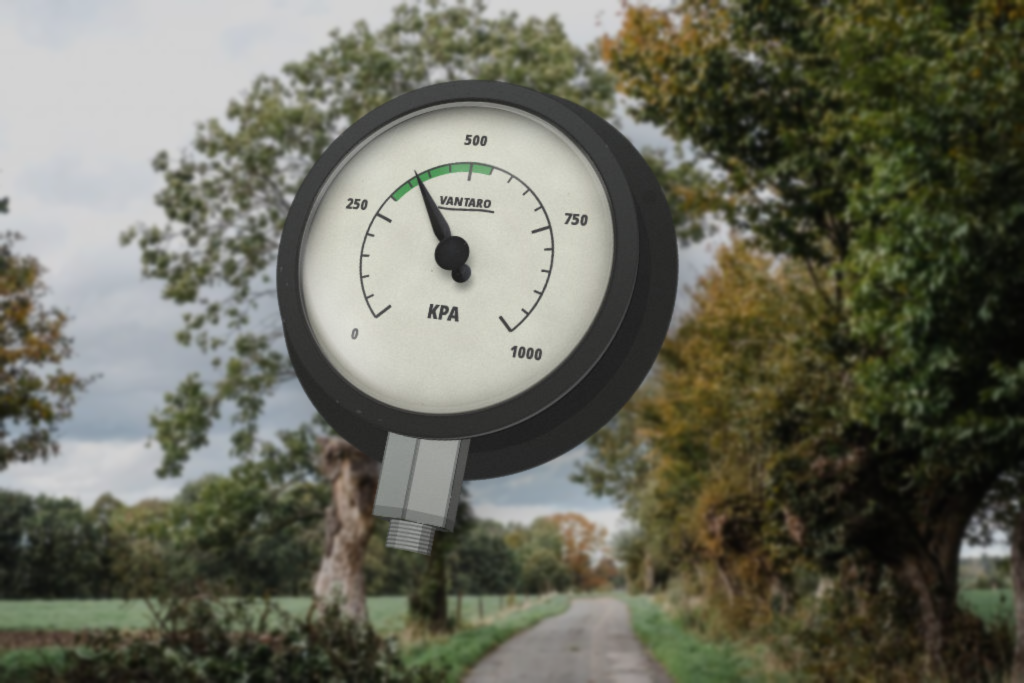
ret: 375kPa
